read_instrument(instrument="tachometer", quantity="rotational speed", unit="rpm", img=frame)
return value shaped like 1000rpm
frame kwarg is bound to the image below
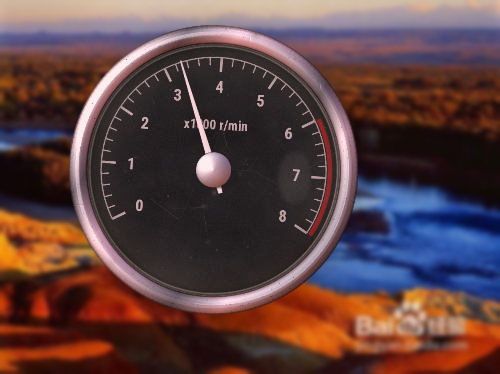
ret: 3300rpm
